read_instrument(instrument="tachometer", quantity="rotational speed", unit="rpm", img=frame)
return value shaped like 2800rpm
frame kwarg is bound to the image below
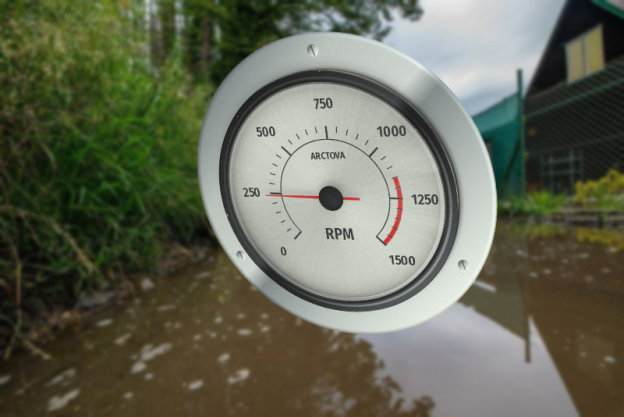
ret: 250rpm
